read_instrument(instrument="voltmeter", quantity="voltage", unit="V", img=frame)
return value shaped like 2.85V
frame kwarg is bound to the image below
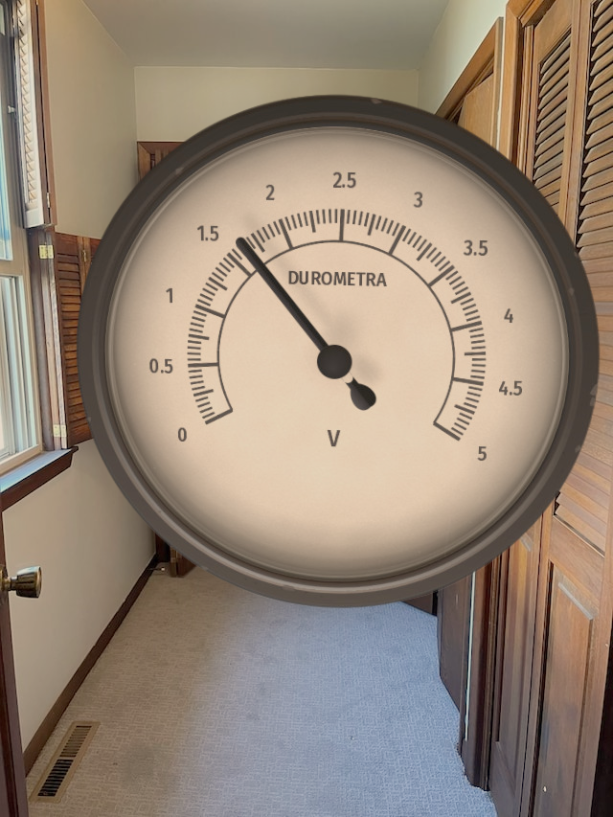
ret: 1.65V
